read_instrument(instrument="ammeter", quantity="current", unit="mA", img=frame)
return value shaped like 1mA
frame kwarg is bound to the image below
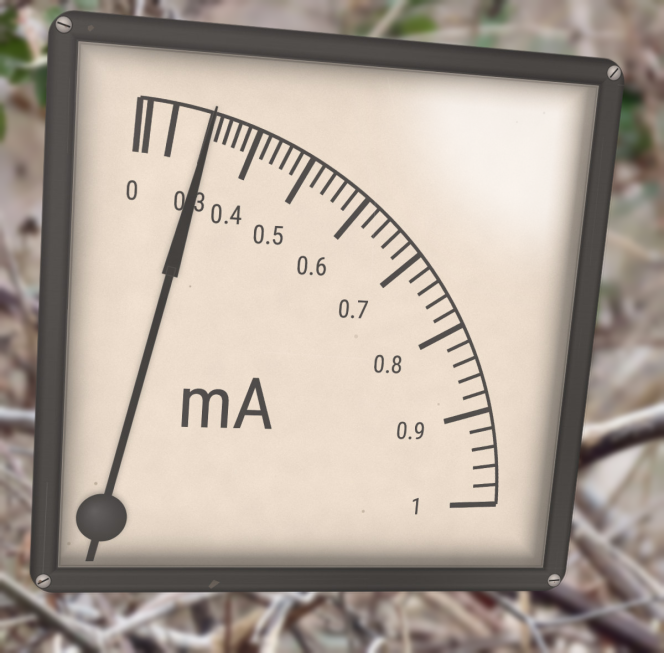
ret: 0.3mA
